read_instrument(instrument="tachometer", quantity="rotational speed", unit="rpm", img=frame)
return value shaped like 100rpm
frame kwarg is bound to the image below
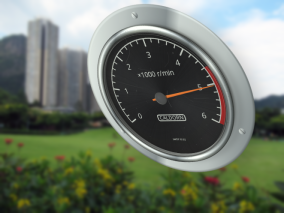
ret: 5000rpm
